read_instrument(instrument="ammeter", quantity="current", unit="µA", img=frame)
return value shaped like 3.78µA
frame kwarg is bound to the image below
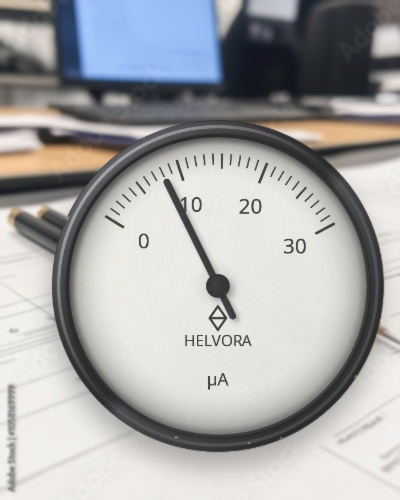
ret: 8µA
